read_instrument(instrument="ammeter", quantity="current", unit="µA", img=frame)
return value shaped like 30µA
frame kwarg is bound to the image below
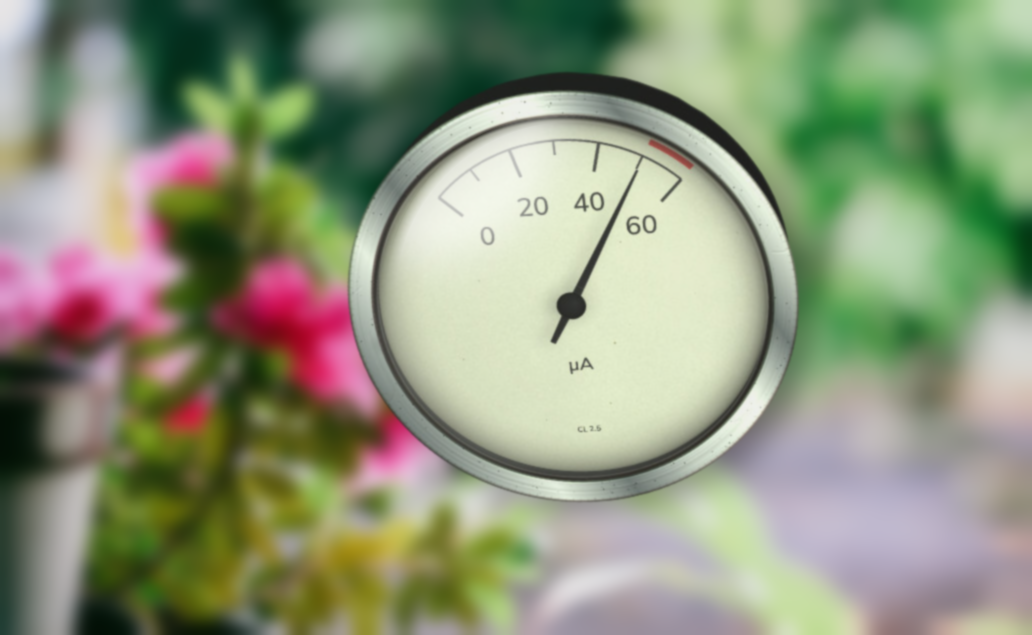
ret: 50µA
